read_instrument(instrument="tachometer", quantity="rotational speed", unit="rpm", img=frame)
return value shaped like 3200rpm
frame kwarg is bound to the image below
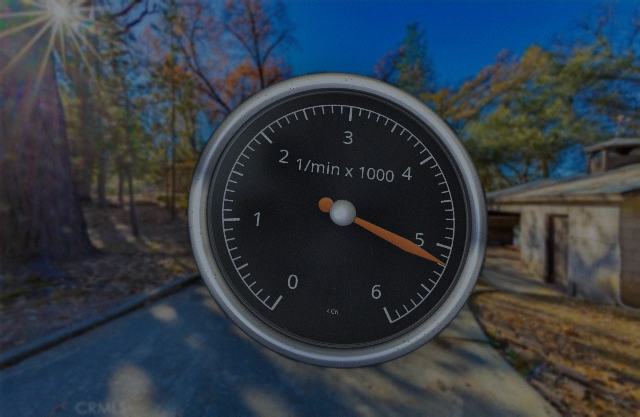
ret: 5200rpm
